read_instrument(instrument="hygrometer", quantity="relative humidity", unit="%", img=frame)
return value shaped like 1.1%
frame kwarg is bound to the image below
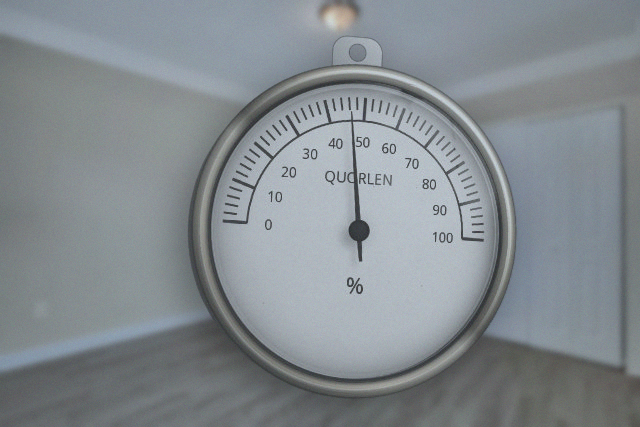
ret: 46%
